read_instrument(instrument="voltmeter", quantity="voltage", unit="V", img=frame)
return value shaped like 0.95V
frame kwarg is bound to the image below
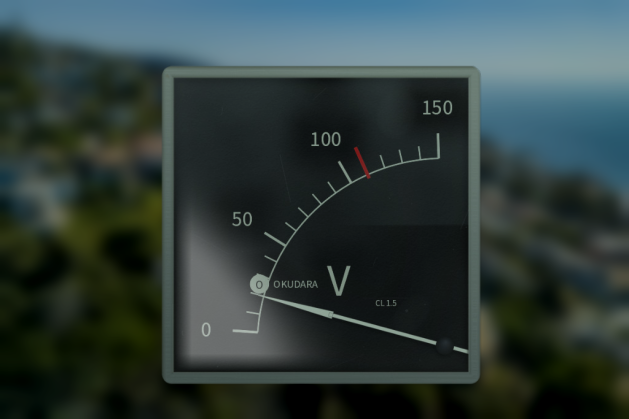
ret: 20V
